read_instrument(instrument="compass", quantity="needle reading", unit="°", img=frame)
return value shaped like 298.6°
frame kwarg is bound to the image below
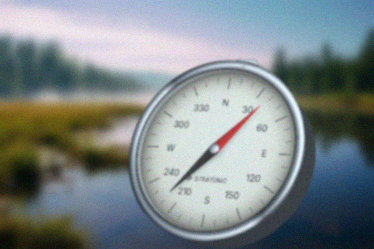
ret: 40°
